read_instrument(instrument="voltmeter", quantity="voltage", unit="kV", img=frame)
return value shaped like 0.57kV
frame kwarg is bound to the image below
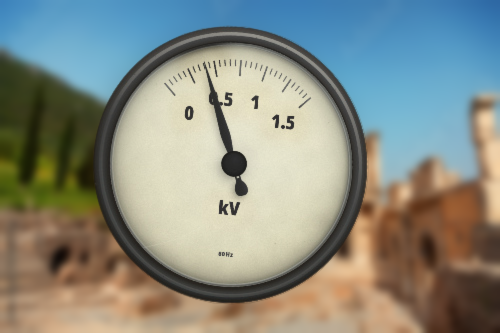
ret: 0.4kV
